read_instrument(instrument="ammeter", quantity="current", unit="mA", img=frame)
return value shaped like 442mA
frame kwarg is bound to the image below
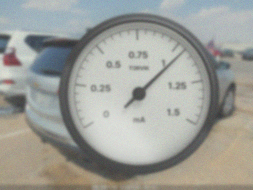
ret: 1.05mA
